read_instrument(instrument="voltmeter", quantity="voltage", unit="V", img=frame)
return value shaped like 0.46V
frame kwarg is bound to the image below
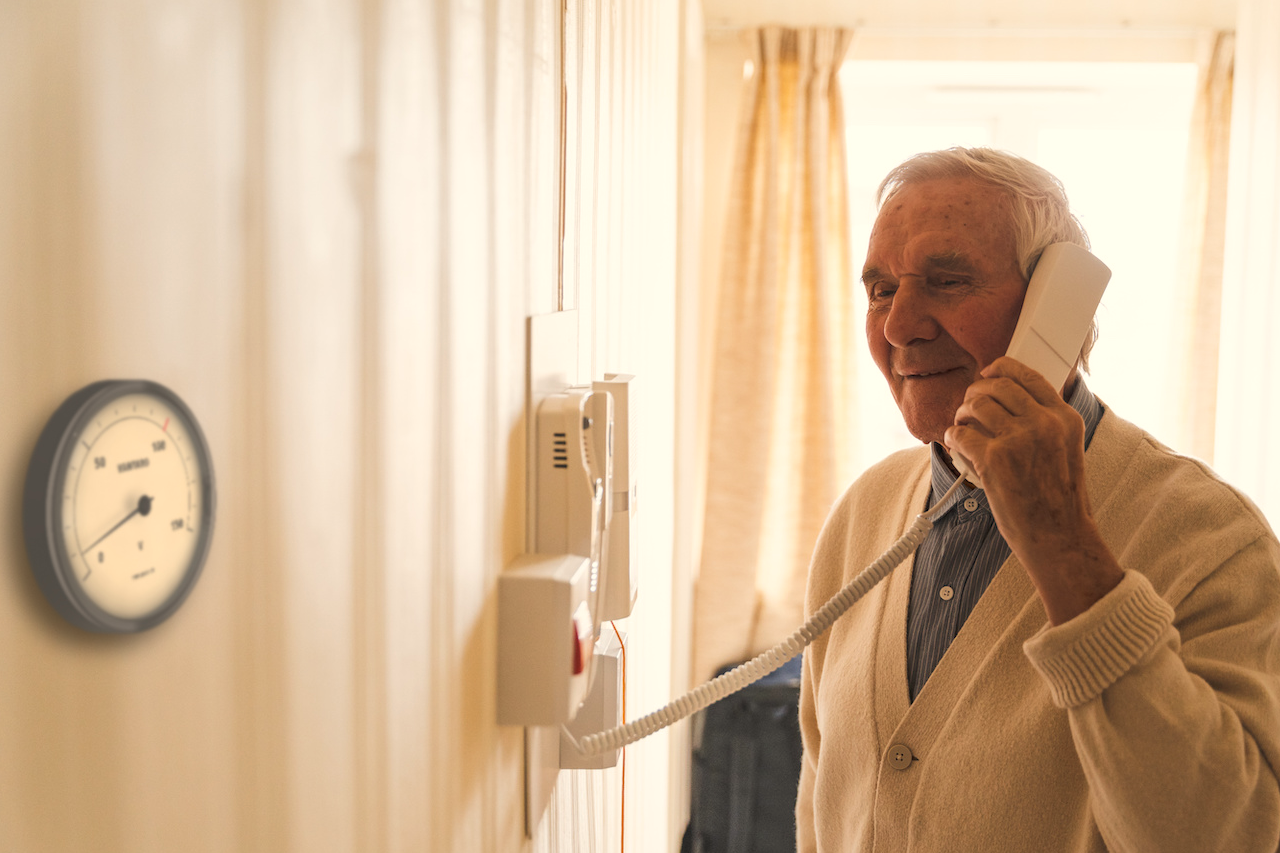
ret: 10V
